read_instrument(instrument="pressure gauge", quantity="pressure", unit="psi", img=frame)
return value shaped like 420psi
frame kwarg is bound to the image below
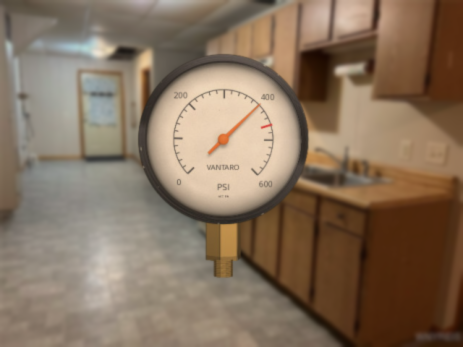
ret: 400psi
